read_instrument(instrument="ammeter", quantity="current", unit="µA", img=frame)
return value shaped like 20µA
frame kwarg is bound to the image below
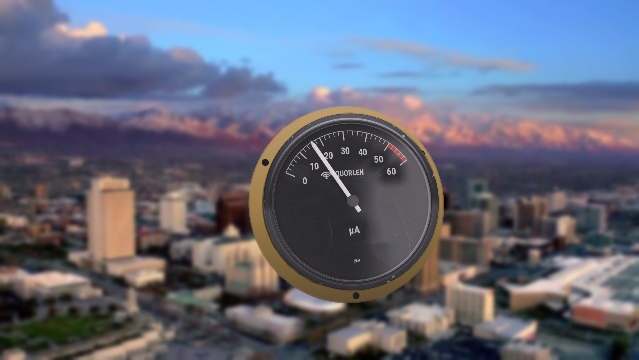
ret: 16µA
